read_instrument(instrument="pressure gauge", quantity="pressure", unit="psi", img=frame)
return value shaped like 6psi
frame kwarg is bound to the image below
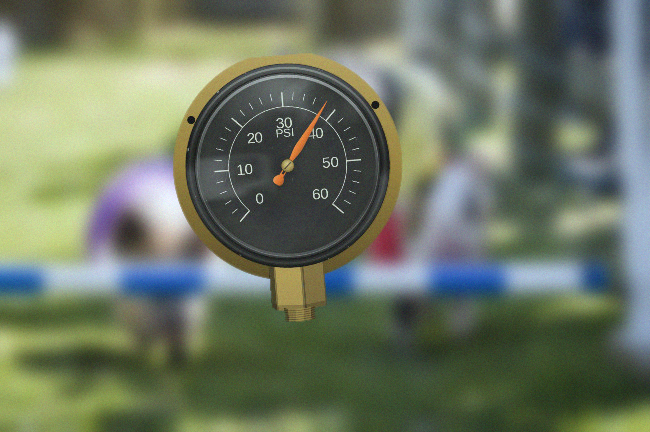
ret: 38psi
